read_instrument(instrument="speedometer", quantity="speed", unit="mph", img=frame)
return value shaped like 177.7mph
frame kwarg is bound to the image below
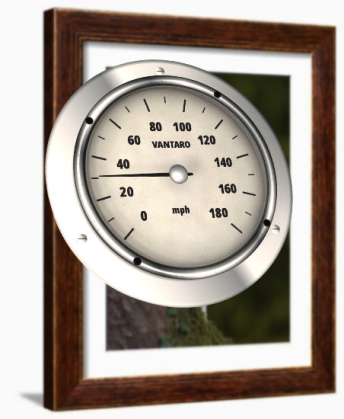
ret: 30mph
